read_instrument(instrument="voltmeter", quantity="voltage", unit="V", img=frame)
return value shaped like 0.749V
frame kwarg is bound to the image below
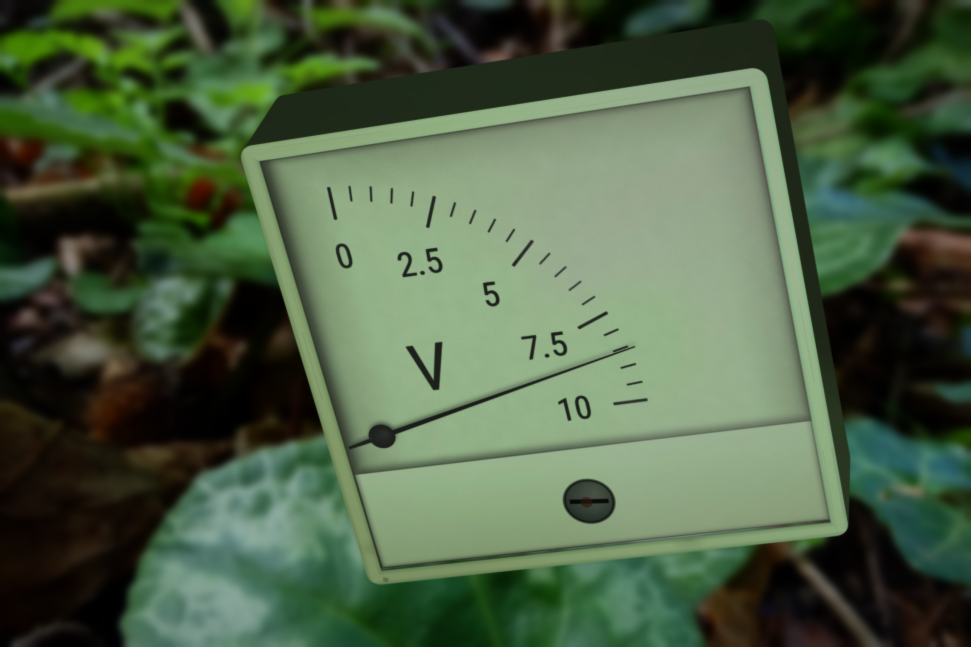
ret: 8.5V
